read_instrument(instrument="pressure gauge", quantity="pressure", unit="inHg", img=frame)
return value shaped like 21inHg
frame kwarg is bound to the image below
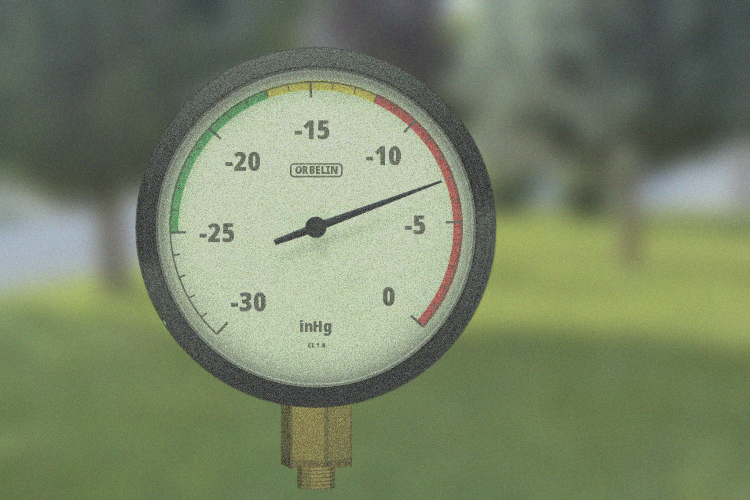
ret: -7inHg
